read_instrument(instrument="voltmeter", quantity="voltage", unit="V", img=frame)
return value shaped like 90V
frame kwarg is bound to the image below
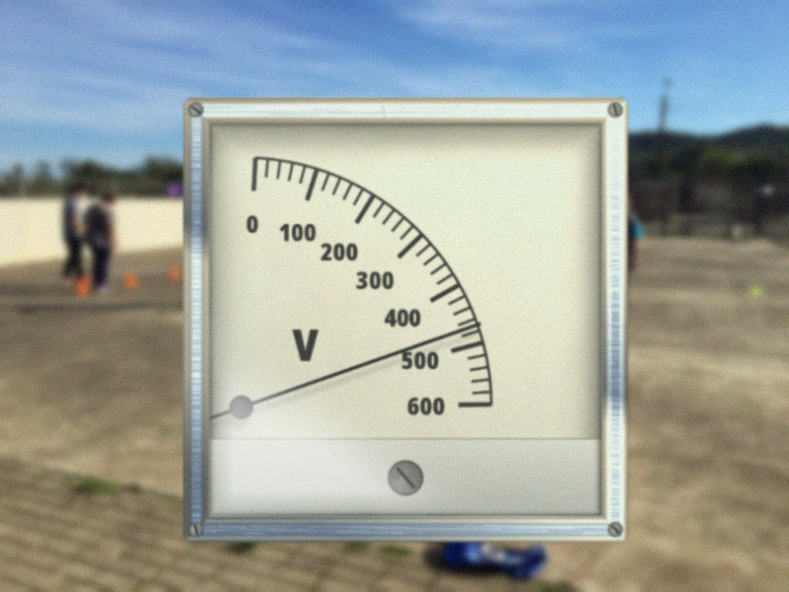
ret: 470V
